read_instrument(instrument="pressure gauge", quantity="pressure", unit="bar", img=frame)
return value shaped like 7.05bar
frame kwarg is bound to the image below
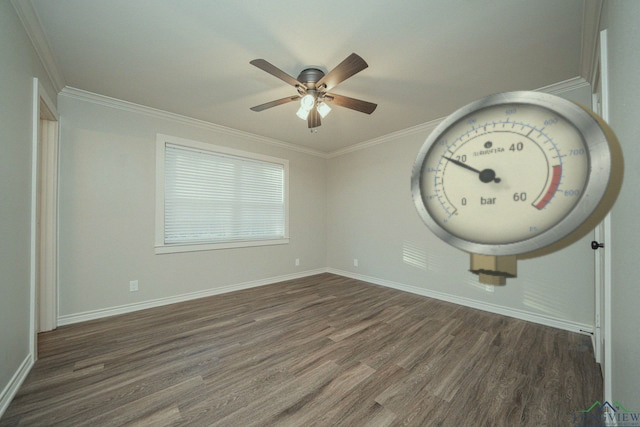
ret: 18bar
